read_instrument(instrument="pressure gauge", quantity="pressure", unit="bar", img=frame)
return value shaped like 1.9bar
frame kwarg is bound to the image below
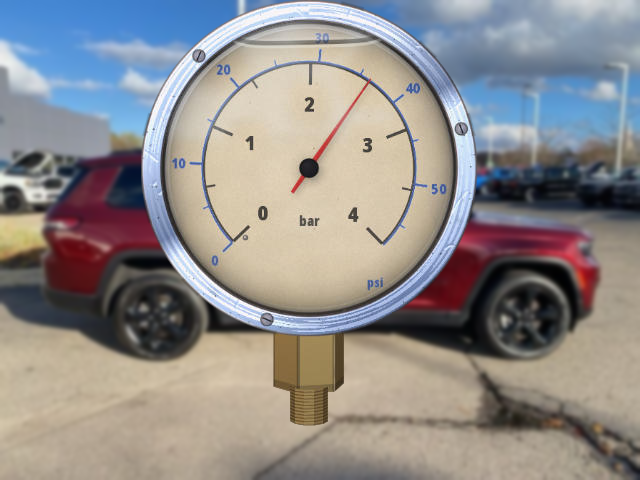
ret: 2.5bar
